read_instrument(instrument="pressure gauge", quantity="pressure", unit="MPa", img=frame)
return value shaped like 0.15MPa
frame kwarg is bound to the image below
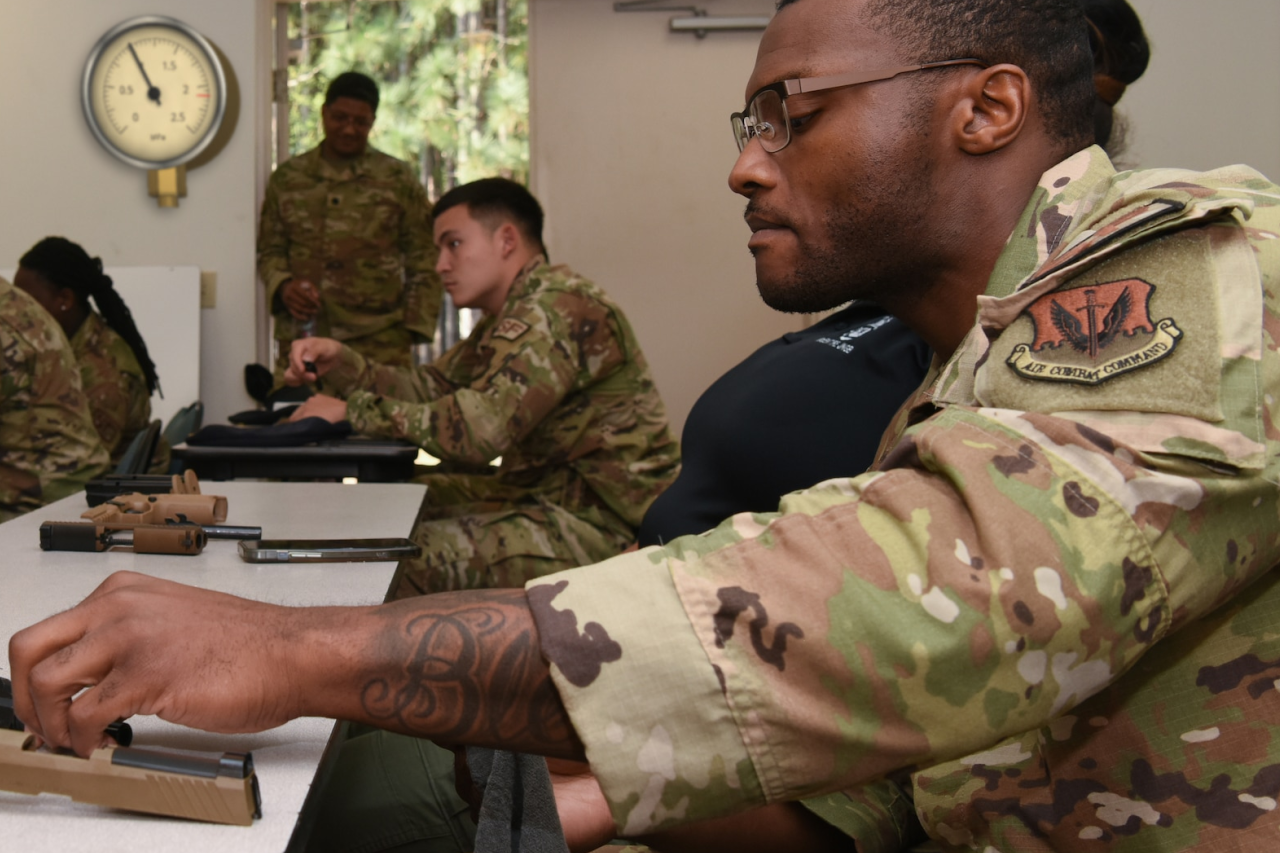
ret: 1MPa
